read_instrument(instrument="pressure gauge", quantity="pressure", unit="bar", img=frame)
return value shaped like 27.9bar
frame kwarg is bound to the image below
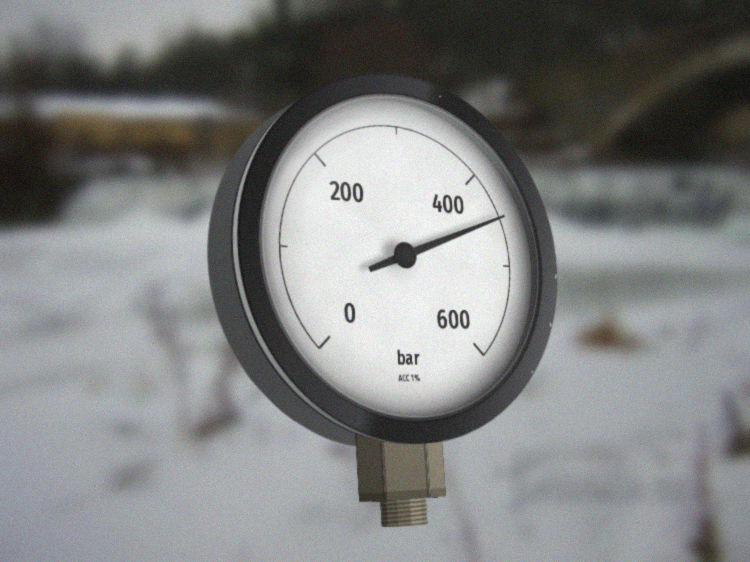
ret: 450bar
